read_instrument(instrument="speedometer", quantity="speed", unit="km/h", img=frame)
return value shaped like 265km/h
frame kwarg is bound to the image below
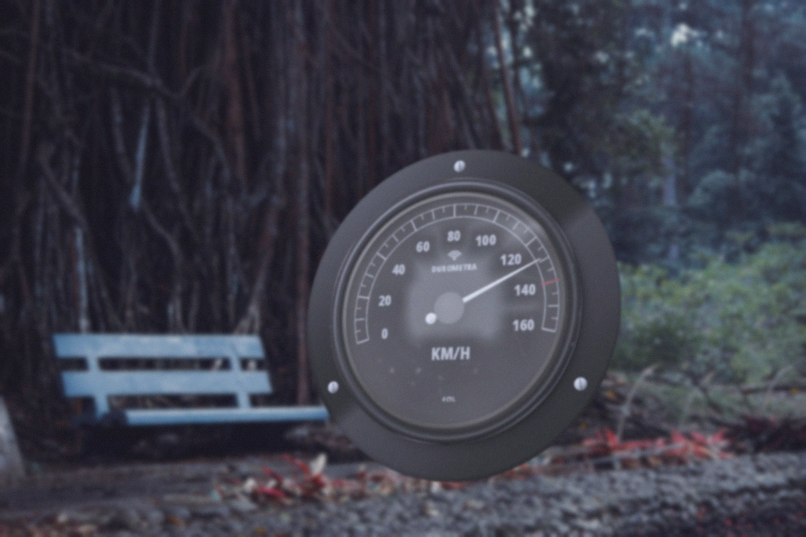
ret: 130km/h
